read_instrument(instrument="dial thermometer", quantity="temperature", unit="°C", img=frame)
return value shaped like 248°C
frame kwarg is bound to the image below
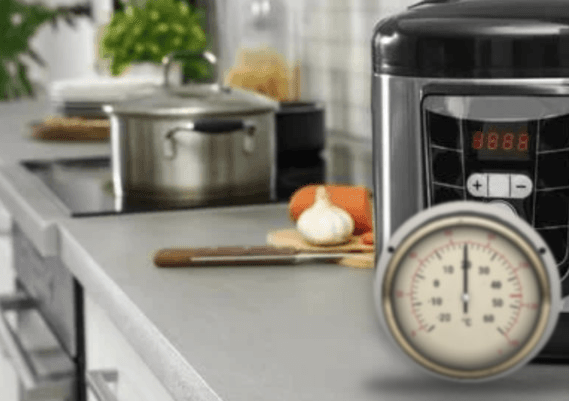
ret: 20°C
